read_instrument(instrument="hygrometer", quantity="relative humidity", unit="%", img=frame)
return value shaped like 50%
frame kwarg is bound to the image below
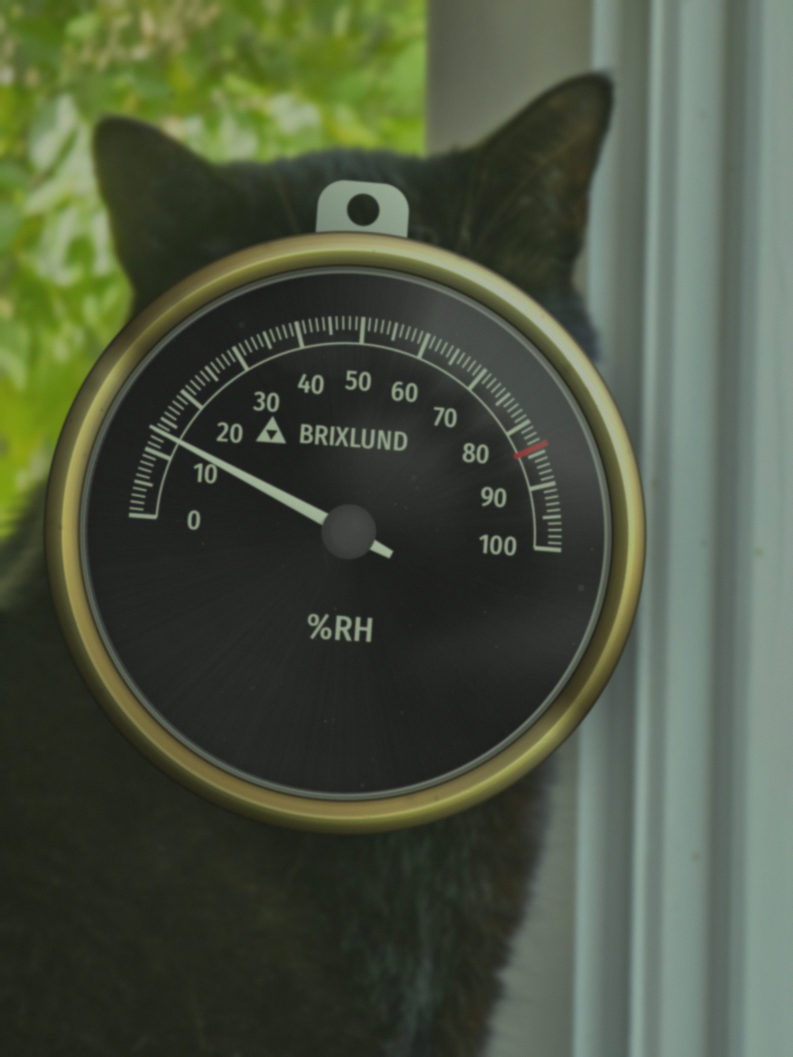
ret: 13%
